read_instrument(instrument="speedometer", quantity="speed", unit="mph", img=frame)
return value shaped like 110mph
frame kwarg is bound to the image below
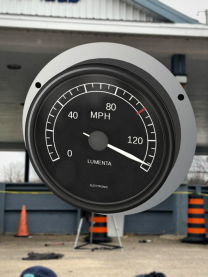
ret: 135mph
